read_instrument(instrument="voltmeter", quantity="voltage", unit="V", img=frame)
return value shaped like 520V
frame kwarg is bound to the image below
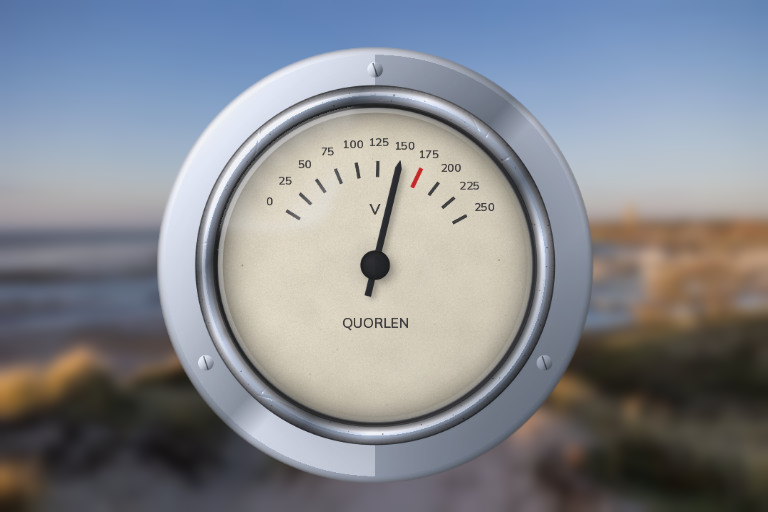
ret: 150V
